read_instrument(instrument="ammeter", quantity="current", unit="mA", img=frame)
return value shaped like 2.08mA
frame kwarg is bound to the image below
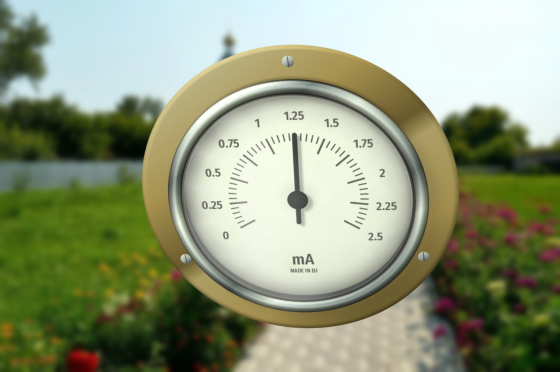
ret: 1.25mA
